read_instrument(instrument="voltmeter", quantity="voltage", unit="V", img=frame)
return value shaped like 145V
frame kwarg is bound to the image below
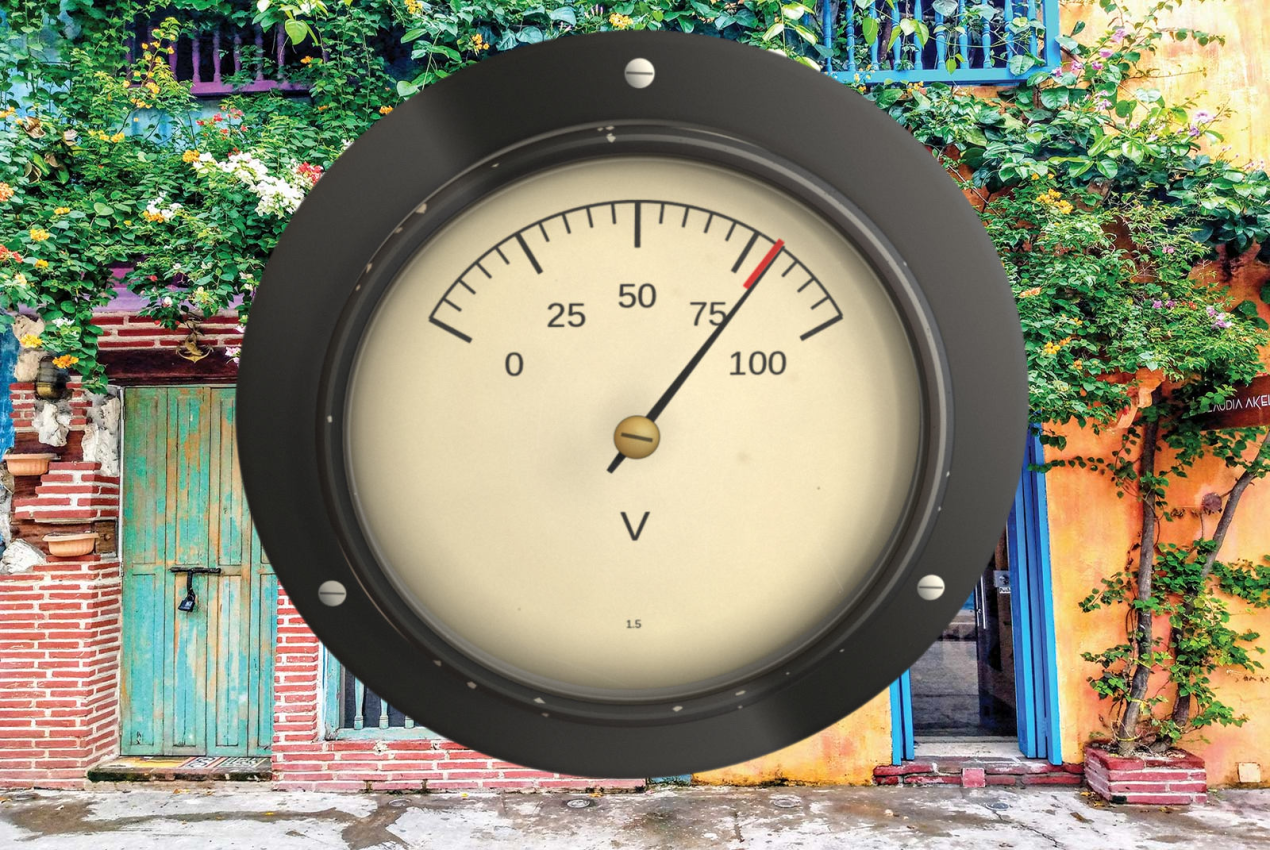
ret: 80V
